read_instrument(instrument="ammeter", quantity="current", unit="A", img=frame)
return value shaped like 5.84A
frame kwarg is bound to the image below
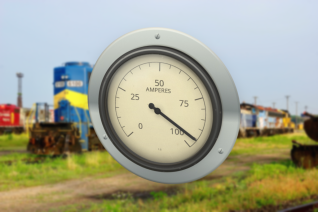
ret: 95A
